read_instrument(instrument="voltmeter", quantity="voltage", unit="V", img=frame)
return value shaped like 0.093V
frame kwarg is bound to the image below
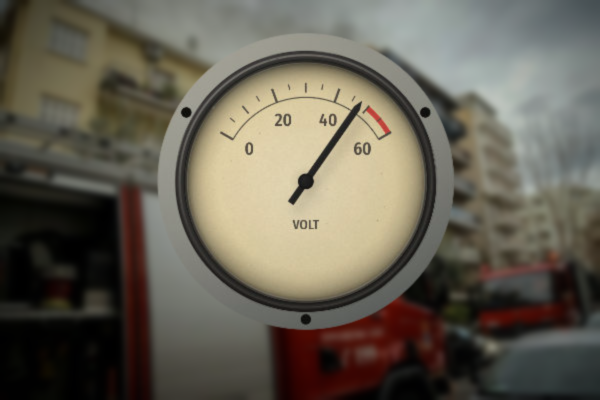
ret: 47.5V
